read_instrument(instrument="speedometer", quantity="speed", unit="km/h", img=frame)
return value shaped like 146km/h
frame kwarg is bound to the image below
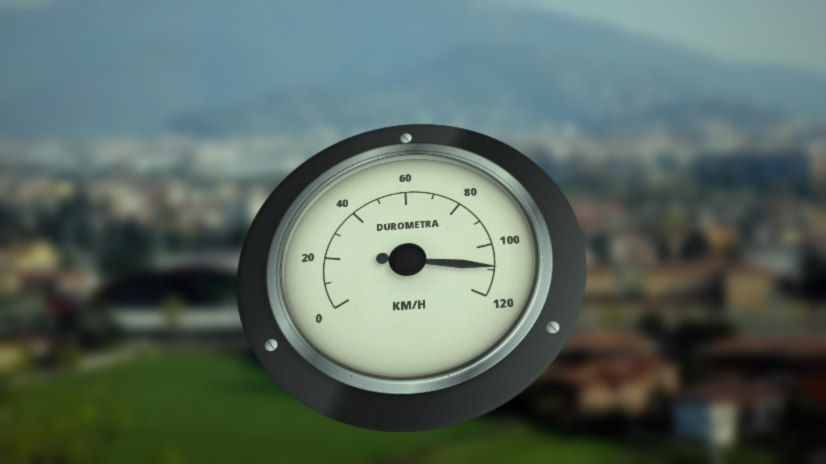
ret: 110km/h
